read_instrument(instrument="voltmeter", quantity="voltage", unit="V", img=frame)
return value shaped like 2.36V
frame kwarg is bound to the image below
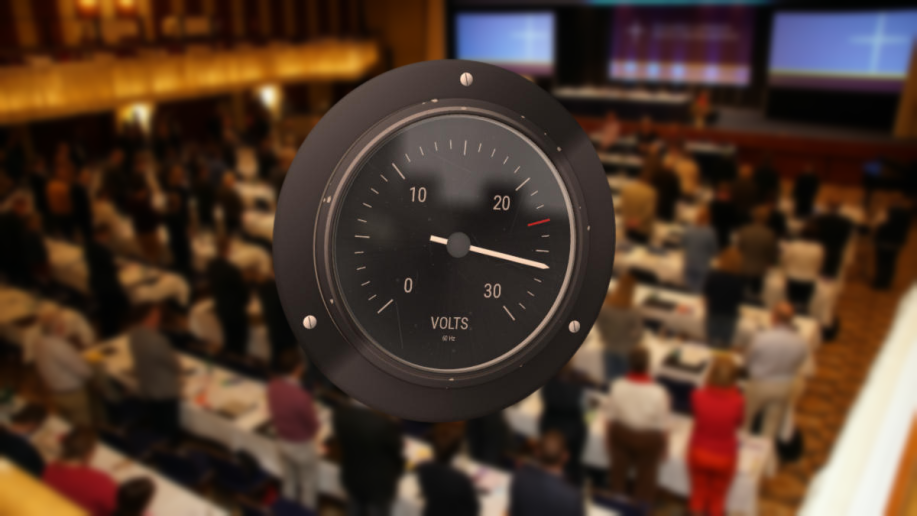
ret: 26V
